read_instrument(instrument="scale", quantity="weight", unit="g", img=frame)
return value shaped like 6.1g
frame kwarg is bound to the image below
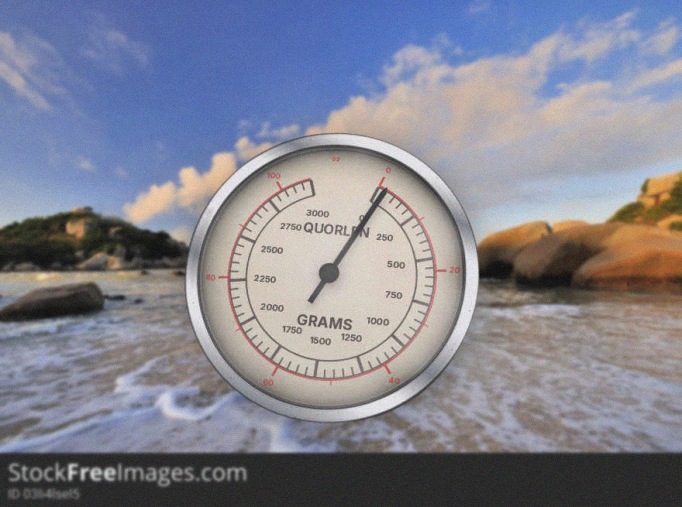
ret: 50g
